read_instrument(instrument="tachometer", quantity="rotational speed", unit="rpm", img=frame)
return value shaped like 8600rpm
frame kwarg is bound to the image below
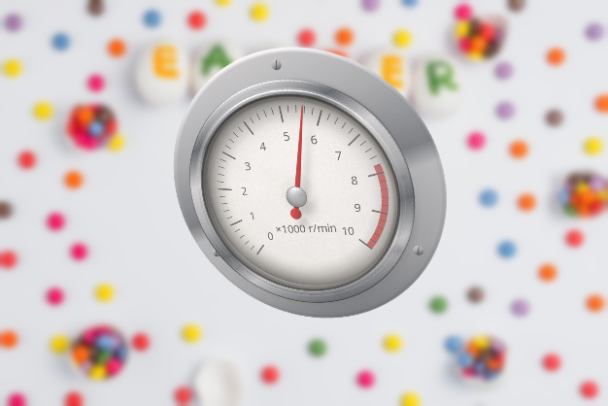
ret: 5600rpm
